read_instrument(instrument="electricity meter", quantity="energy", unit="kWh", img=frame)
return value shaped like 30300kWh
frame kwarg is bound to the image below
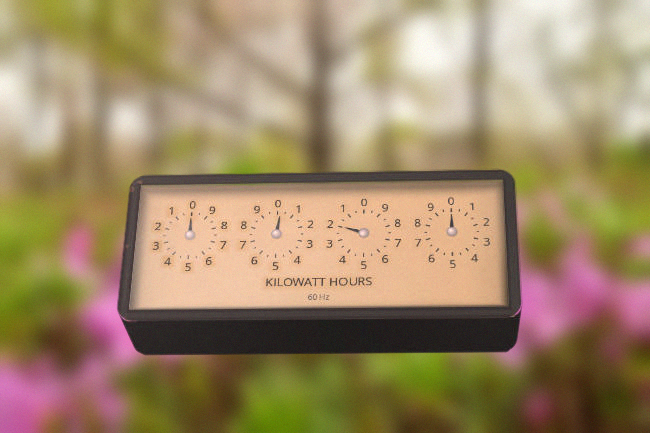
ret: 20kWh
